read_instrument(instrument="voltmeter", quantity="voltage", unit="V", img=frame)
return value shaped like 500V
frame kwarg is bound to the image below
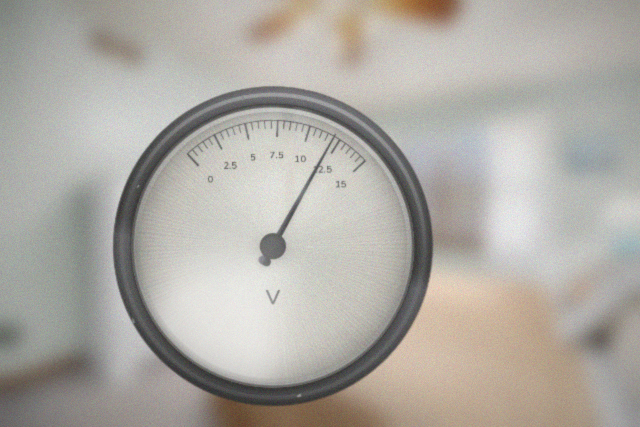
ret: 12V
